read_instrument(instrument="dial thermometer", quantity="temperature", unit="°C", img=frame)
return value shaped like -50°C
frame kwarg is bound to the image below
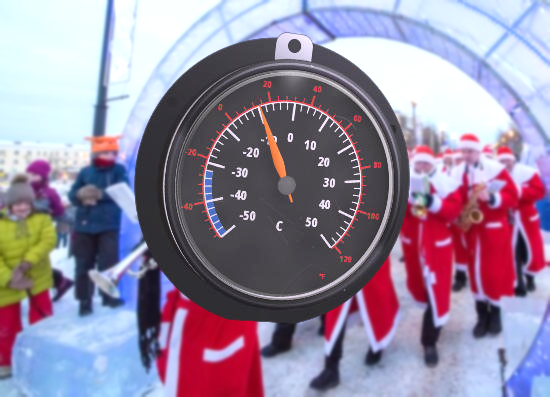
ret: -10°C
